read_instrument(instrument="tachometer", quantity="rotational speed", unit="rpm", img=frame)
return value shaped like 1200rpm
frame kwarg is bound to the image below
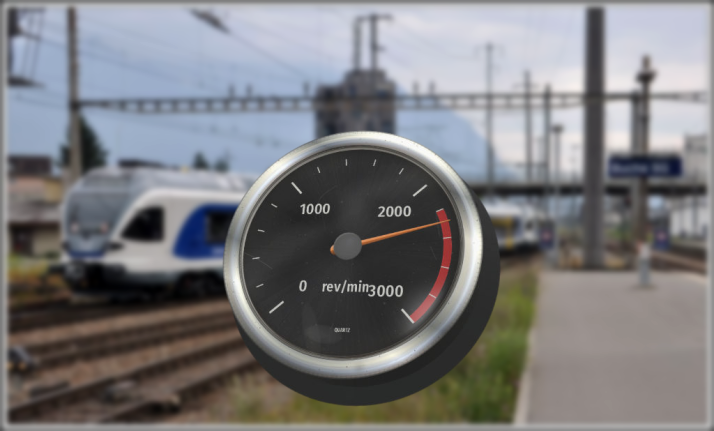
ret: 2300rpm
